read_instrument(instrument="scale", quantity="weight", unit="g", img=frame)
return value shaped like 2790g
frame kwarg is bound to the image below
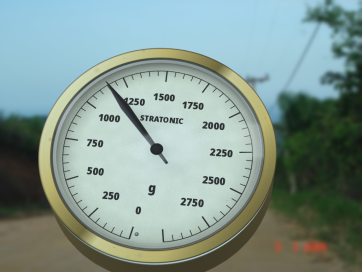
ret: 1150g
